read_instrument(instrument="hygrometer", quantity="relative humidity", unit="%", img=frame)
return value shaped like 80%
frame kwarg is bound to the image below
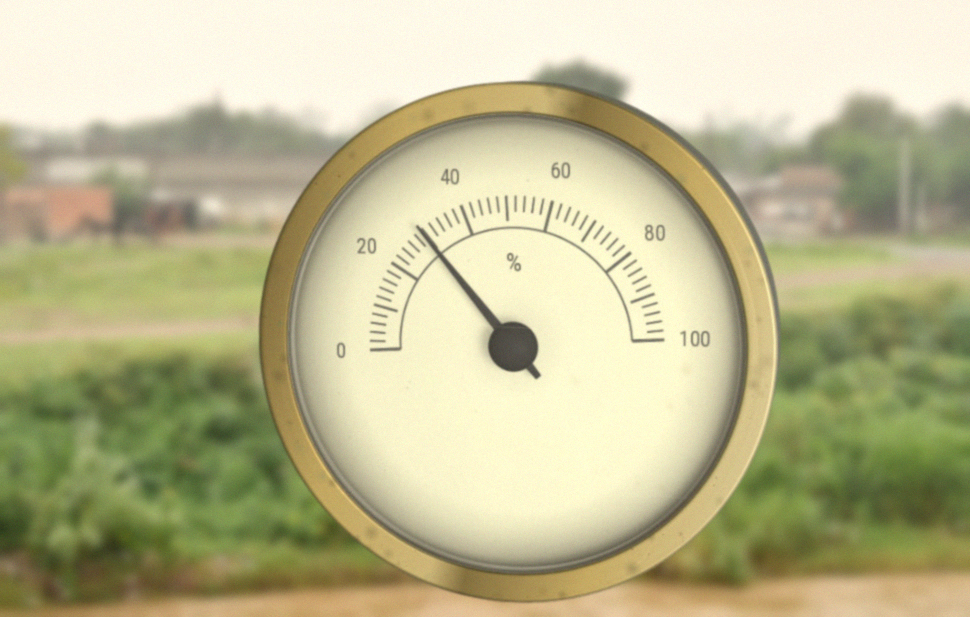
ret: 30%
